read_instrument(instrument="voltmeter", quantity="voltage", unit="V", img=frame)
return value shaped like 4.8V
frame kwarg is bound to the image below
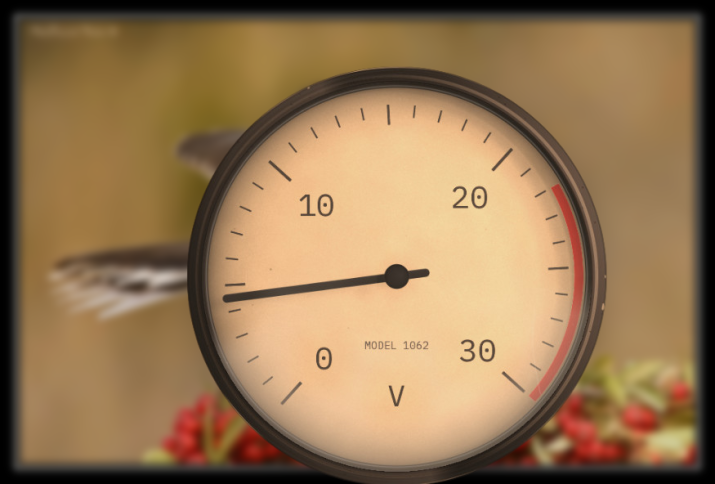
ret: 4.5V
